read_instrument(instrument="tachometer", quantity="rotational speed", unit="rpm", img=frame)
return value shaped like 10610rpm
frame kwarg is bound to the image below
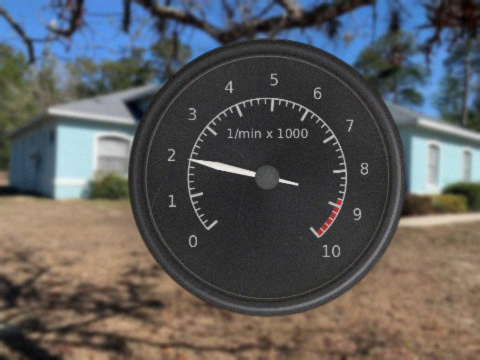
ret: 2000rpm
